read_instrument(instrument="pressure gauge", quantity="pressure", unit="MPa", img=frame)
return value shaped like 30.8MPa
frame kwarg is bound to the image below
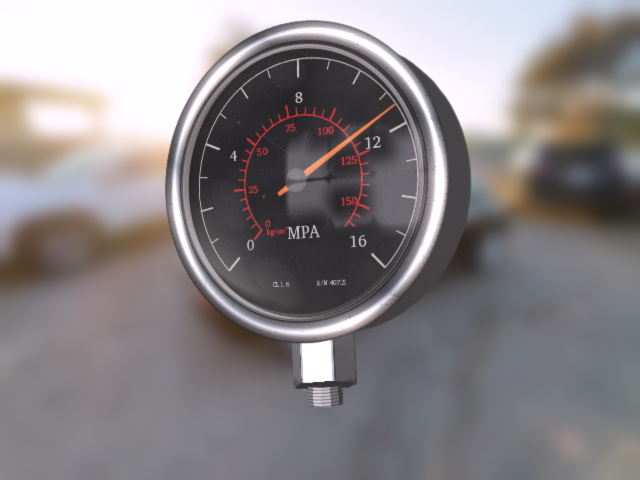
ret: 11.5MPa
